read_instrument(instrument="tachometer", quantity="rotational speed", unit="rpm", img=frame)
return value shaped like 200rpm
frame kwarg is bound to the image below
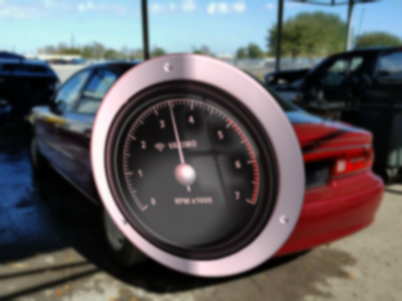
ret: 3500rpm
